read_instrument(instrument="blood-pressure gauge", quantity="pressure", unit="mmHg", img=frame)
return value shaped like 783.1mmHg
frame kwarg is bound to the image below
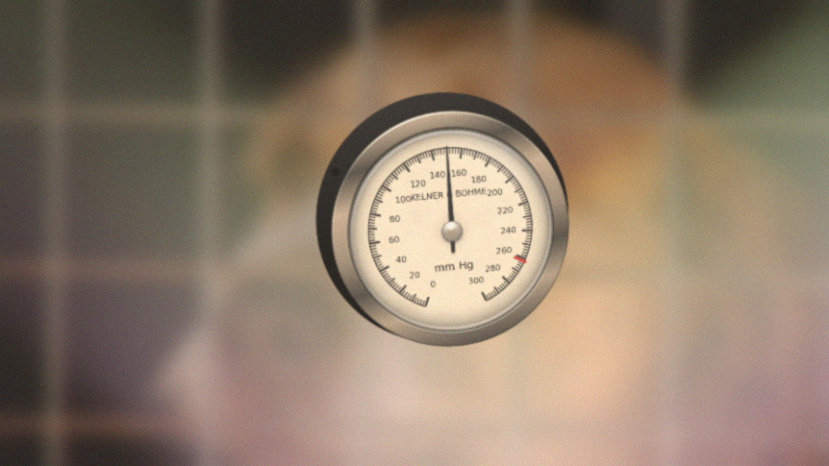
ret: 150mmHg
